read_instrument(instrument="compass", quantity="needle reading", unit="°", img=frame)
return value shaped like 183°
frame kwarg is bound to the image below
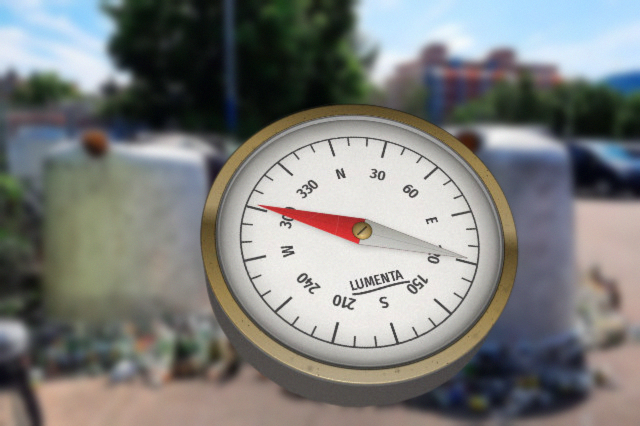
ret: 300°
